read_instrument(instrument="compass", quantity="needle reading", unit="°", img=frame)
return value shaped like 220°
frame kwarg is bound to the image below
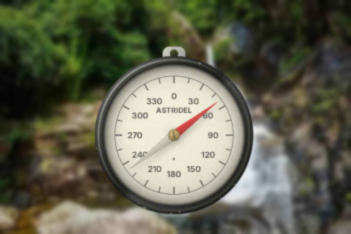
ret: 52.5°
